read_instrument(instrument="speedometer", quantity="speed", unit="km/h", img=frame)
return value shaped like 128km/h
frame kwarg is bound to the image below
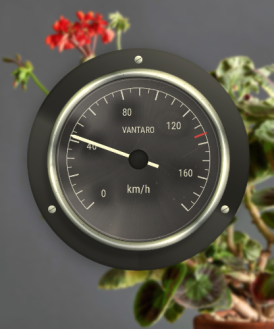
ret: 42.5km/h
